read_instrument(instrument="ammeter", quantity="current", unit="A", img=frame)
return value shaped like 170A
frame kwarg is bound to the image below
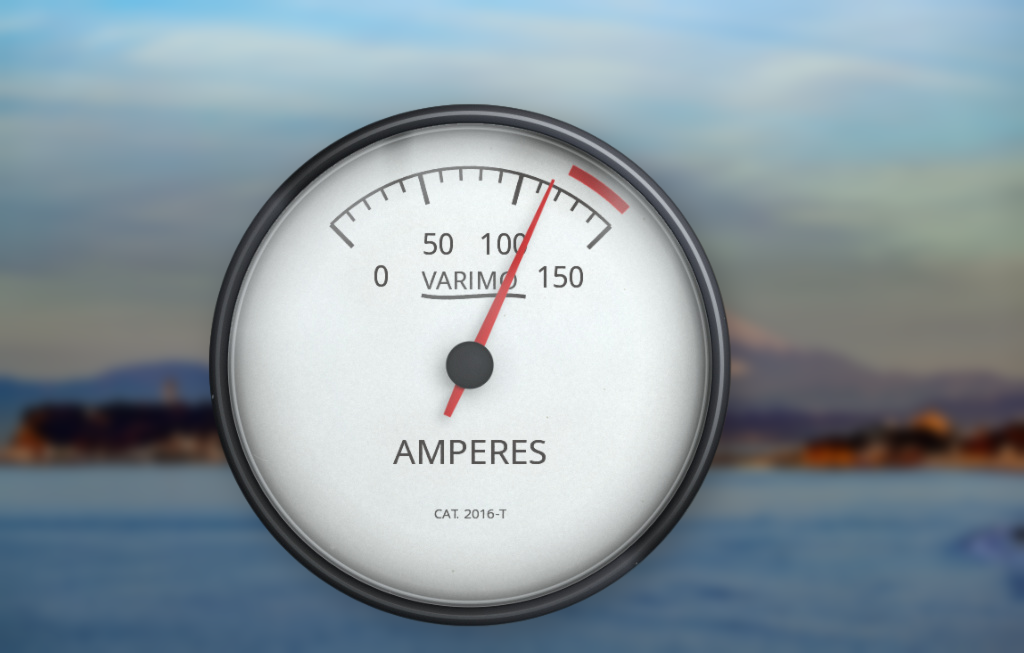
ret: 115A
